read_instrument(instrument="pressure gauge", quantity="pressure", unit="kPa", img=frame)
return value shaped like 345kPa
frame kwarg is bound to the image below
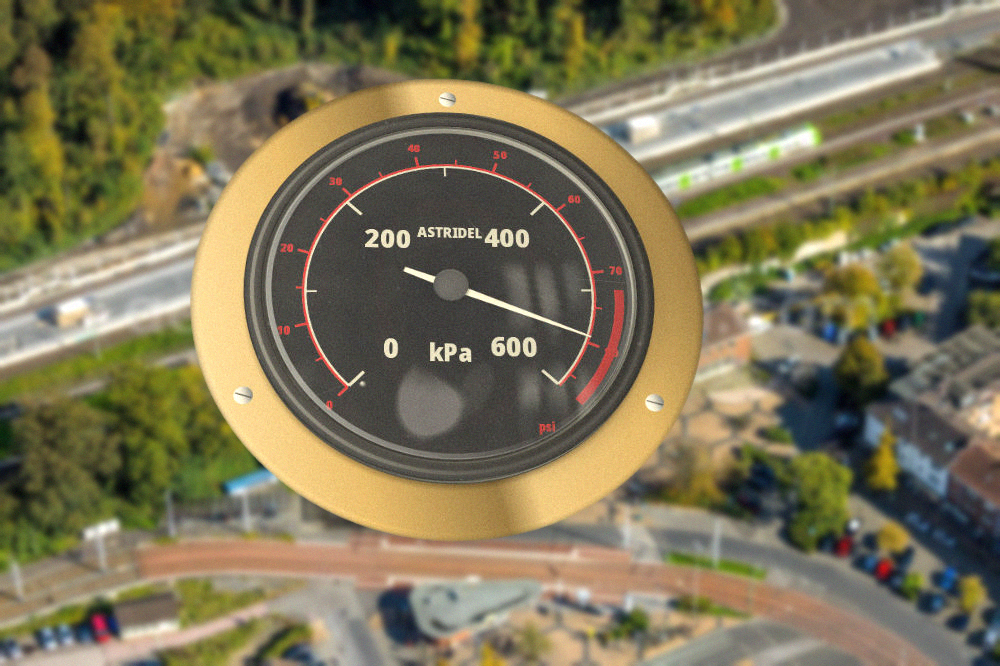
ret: 550kPa
